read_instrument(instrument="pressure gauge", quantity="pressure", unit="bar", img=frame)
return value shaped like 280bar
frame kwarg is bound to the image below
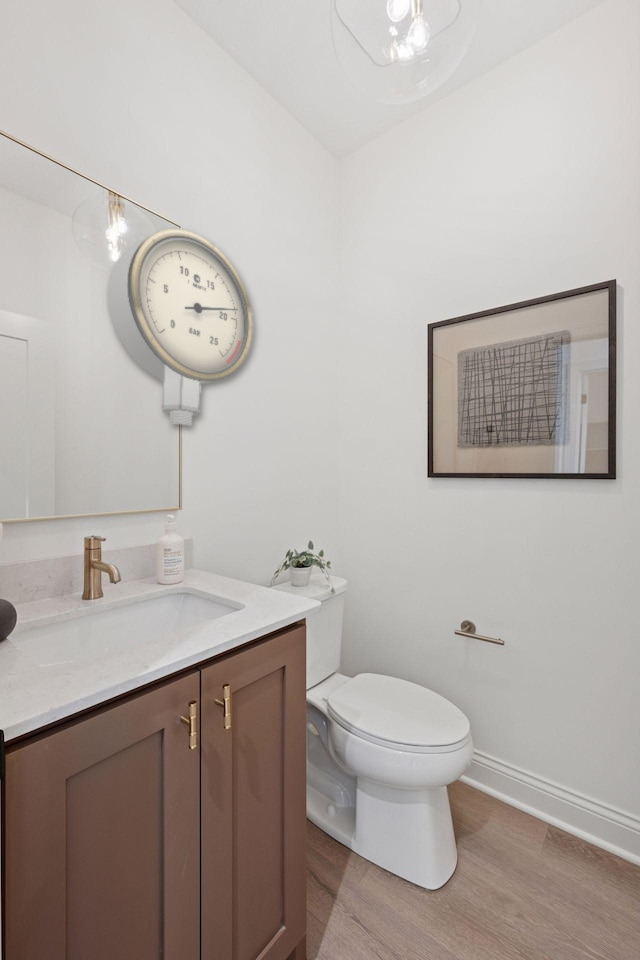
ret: 19bar
